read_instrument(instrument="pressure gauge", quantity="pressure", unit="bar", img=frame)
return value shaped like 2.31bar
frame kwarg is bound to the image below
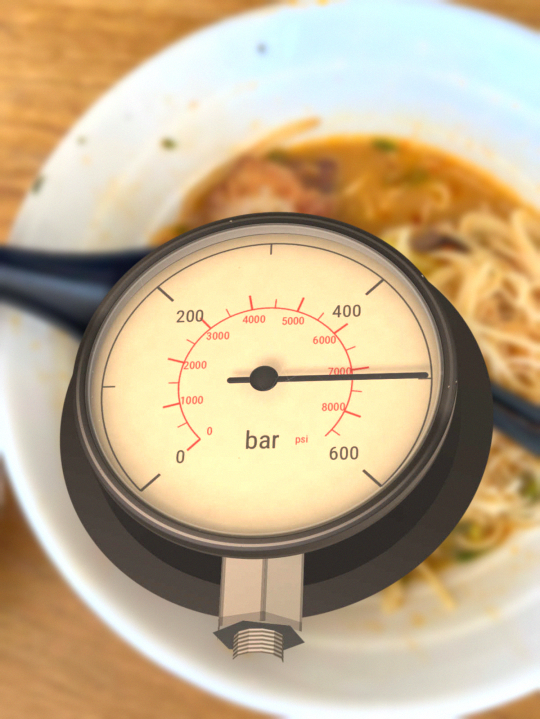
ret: 500bar
